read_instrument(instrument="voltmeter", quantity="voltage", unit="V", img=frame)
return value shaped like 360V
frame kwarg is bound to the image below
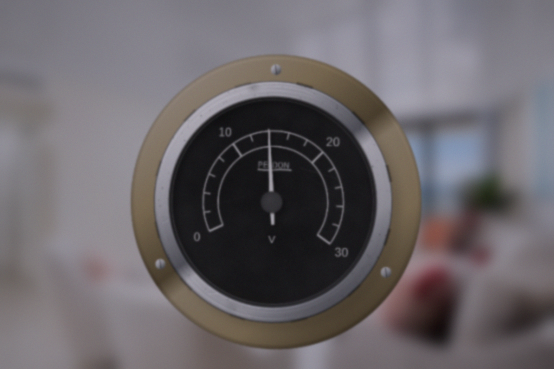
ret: 14V
